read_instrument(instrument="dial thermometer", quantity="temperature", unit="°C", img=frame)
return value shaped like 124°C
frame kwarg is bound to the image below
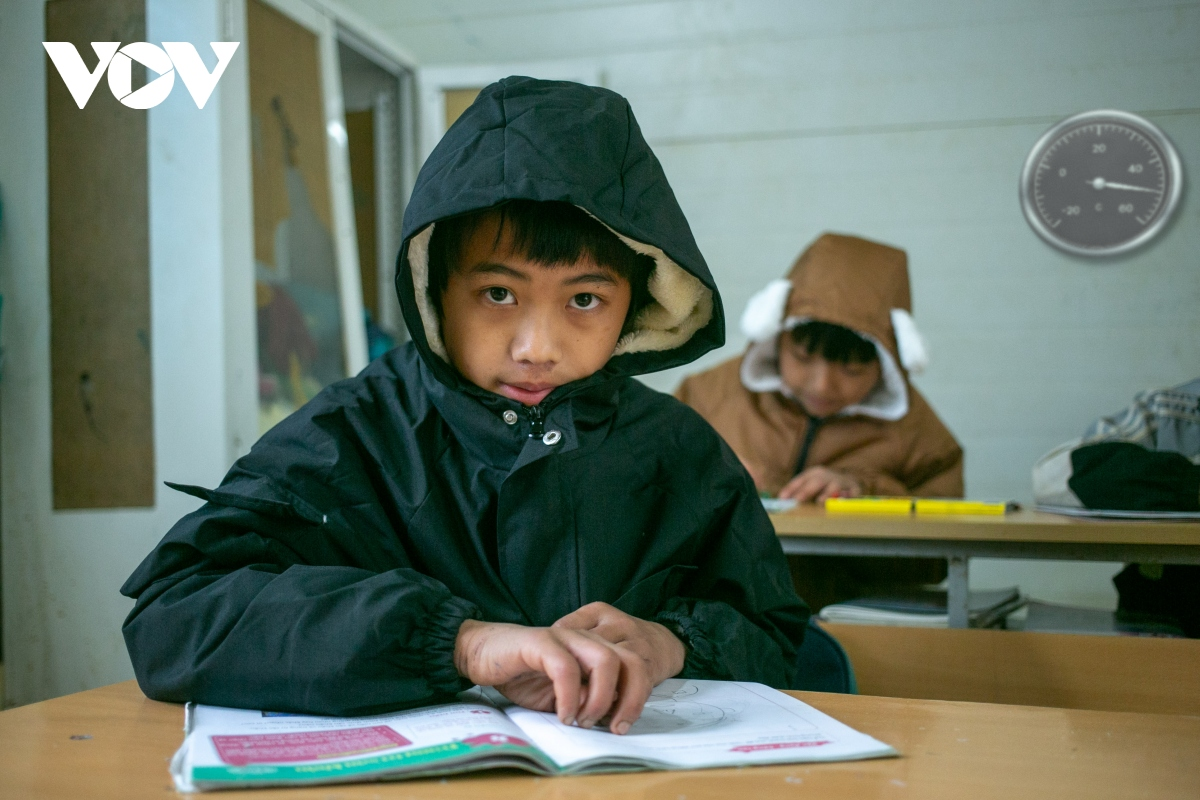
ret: 50°C
